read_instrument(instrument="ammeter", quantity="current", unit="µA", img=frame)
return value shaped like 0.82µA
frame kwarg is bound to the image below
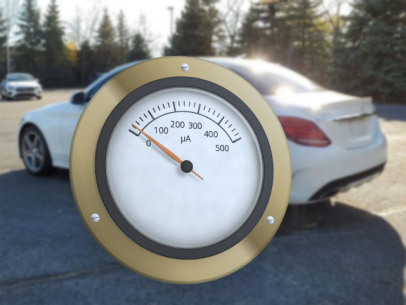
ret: 20µA
